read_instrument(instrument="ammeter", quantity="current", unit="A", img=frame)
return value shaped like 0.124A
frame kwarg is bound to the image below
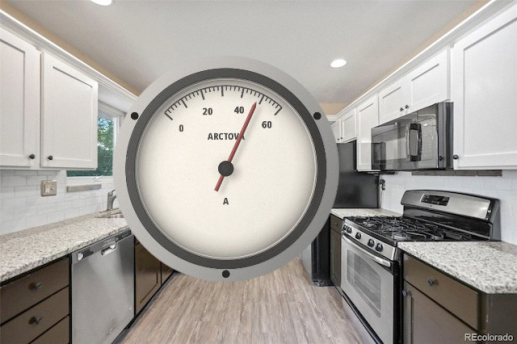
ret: 48A
